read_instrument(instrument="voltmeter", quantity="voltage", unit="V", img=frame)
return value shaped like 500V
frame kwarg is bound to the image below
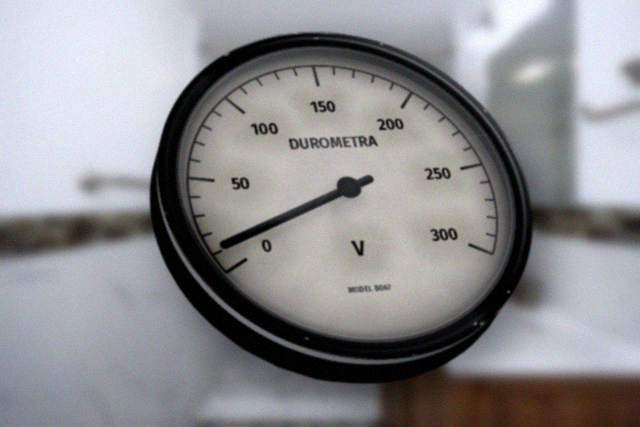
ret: 10V
